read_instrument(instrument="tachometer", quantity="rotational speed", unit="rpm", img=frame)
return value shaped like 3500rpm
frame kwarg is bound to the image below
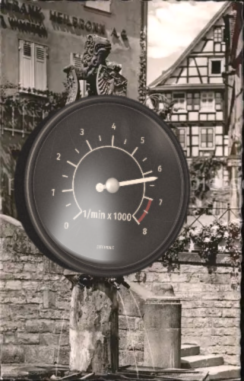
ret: 6250rpm
